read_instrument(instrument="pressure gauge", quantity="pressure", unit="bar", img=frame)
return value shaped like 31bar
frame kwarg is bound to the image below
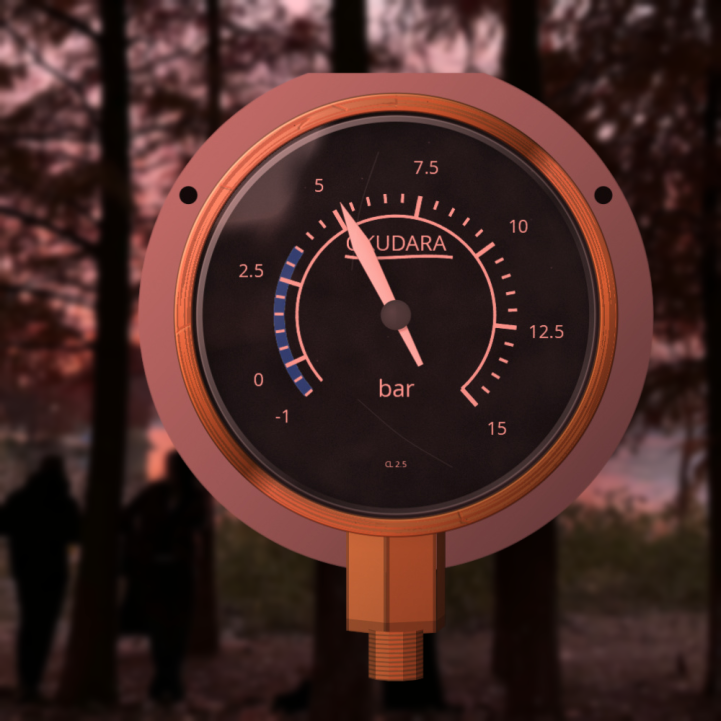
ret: 5.25bar
